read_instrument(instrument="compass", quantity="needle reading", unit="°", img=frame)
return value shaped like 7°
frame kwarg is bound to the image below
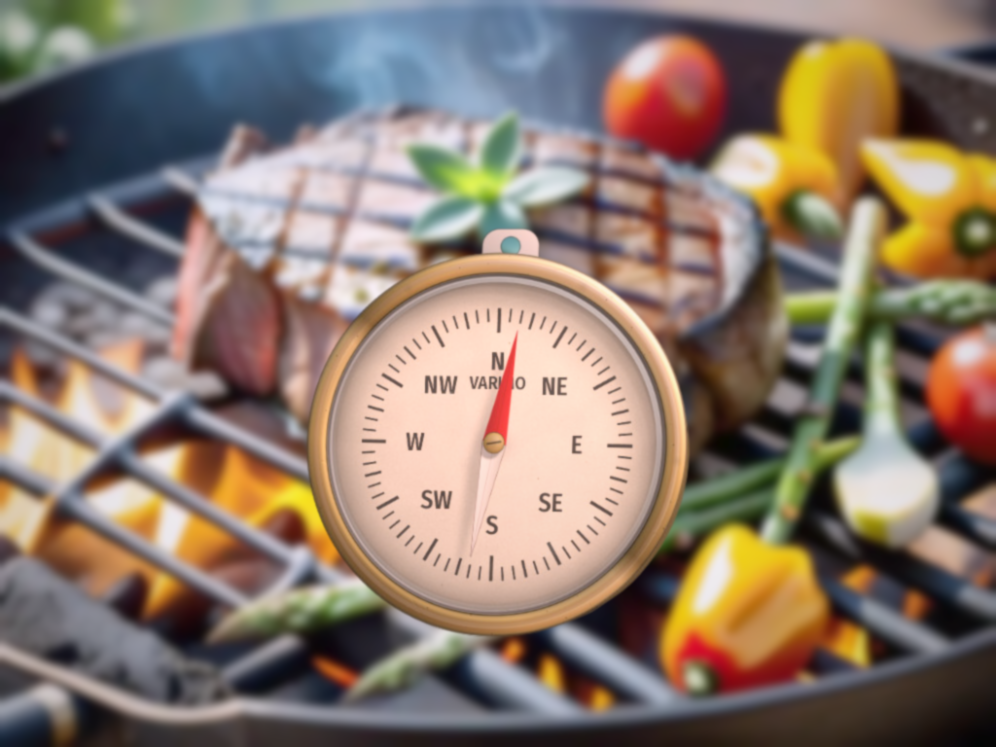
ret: 10°
